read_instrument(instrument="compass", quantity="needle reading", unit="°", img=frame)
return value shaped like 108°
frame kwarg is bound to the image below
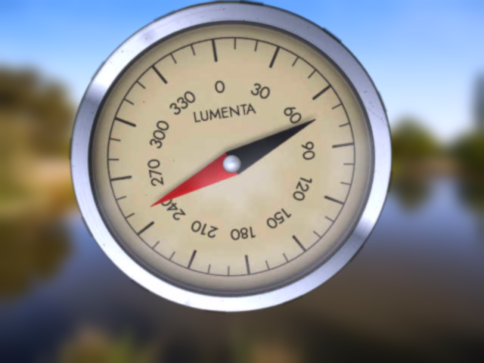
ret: 250°
